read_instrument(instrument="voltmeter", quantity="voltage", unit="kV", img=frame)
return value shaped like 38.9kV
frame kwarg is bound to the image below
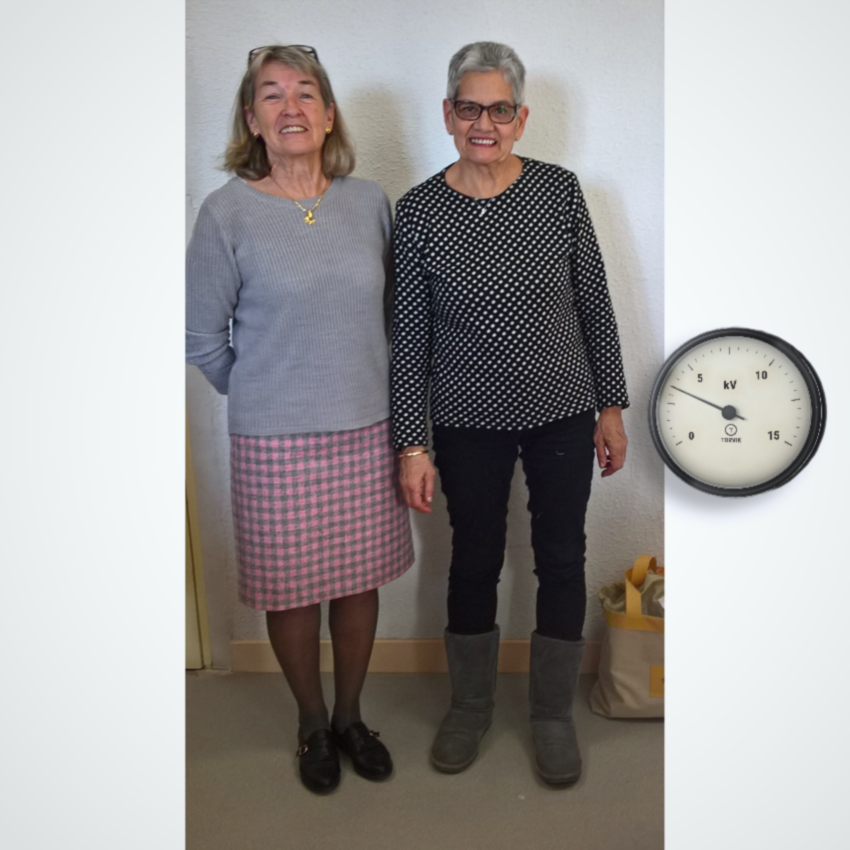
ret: 3.5kV
